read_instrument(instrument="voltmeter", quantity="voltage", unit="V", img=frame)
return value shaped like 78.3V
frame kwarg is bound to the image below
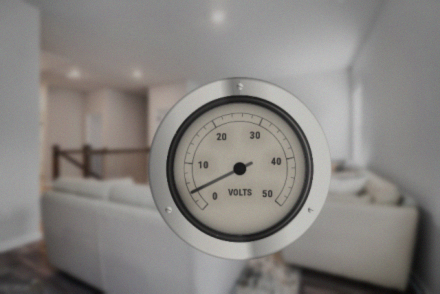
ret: 4V
